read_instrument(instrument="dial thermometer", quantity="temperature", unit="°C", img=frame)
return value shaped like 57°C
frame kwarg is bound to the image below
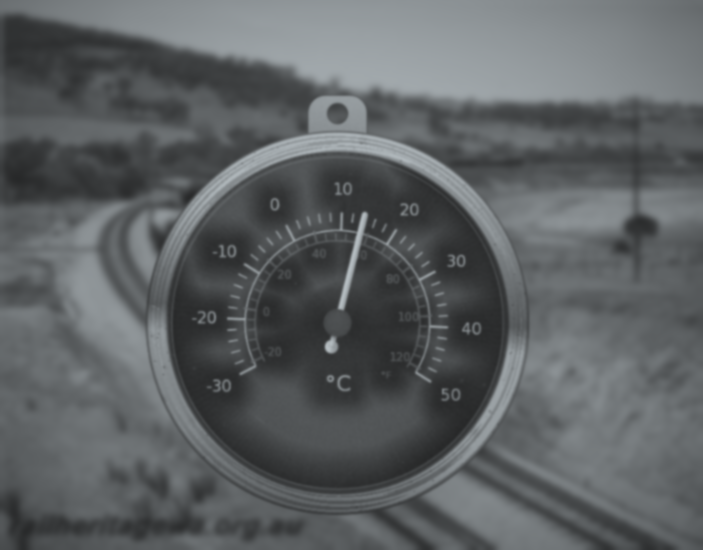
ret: 14°C
